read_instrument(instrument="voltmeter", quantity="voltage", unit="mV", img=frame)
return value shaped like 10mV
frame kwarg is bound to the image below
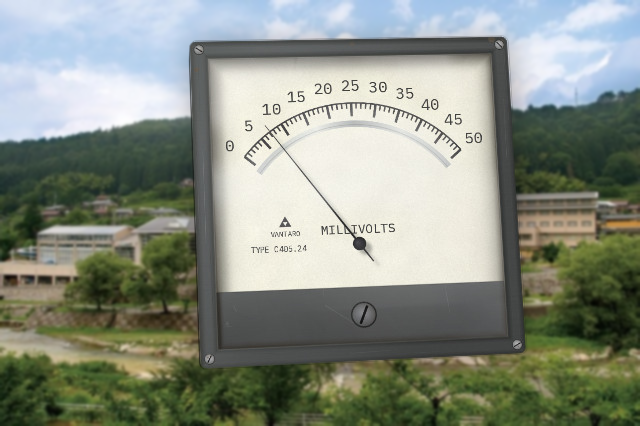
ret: 7mV
